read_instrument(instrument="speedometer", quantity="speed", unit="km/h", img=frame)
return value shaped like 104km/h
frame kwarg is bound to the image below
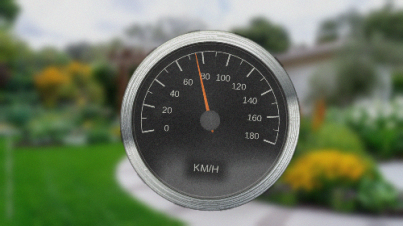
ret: 75km/h
